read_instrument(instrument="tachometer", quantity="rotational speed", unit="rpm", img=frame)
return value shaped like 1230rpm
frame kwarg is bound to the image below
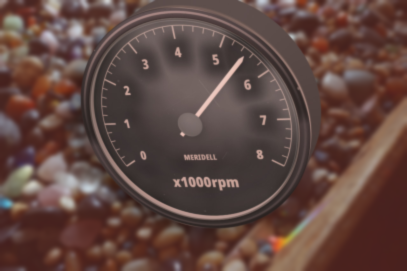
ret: 5500rpm
